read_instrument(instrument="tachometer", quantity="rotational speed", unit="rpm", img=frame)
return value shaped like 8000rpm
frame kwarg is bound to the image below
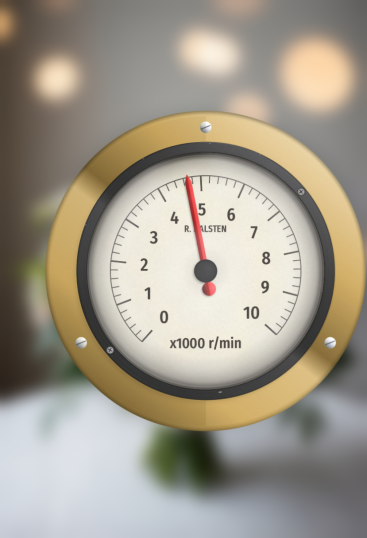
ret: 4700rpm
